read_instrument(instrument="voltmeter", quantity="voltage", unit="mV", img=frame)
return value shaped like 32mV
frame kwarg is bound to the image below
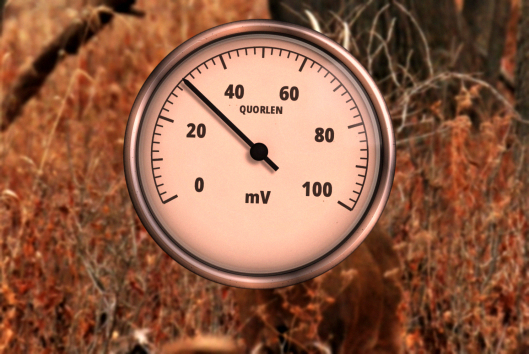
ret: 30mV
